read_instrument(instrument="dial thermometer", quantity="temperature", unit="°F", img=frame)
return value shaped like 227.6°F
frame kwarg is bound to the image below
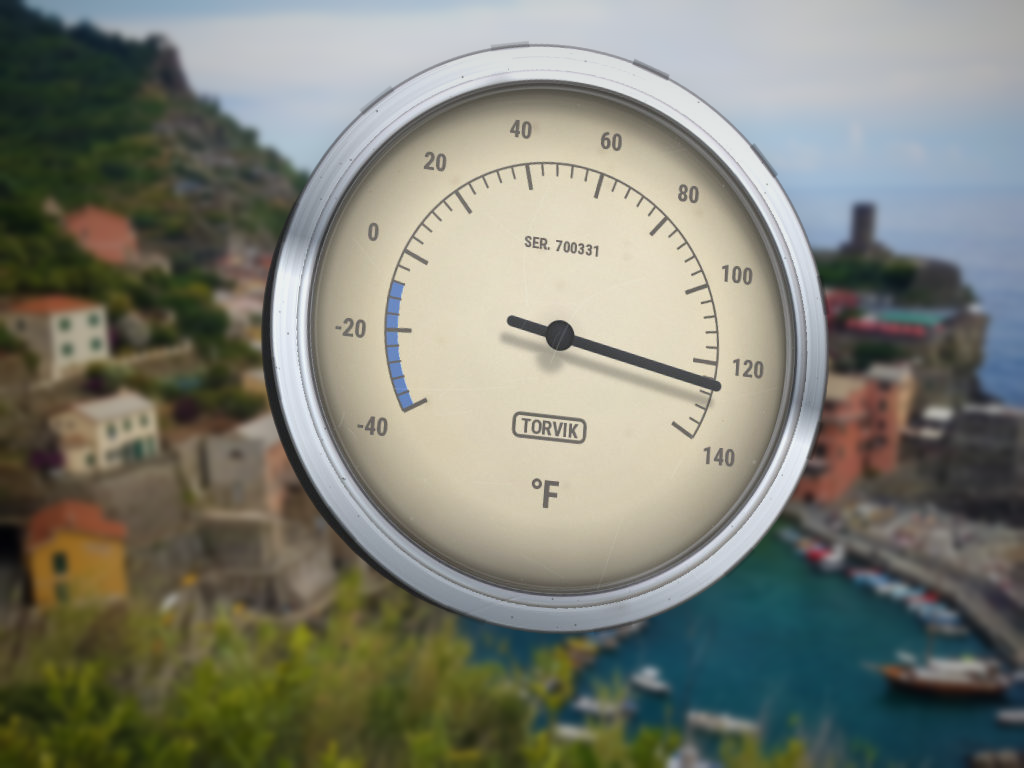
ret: 126°F
